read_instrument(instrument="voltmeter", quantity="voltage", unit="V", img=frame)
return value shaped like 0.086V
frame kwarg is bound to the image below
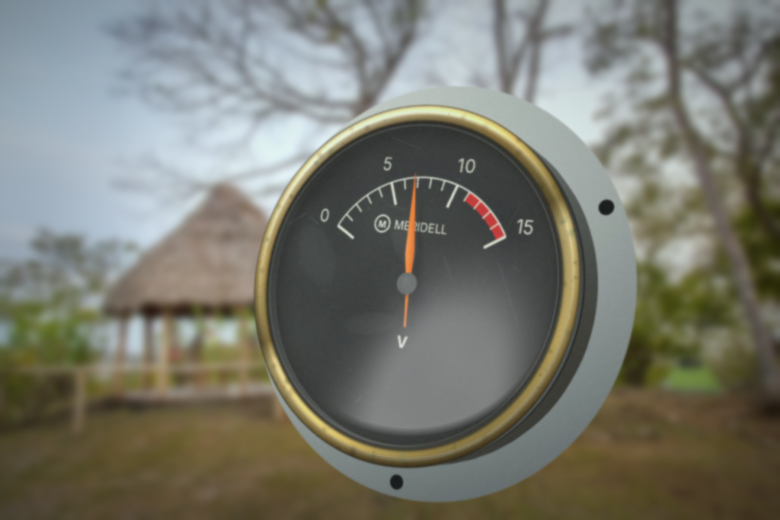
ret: 7V
